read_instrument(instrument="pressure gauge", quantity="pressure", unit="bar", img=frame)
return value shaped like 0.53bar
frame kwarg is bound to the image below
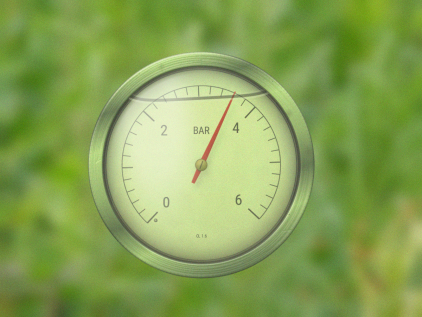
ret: 3.6bar
